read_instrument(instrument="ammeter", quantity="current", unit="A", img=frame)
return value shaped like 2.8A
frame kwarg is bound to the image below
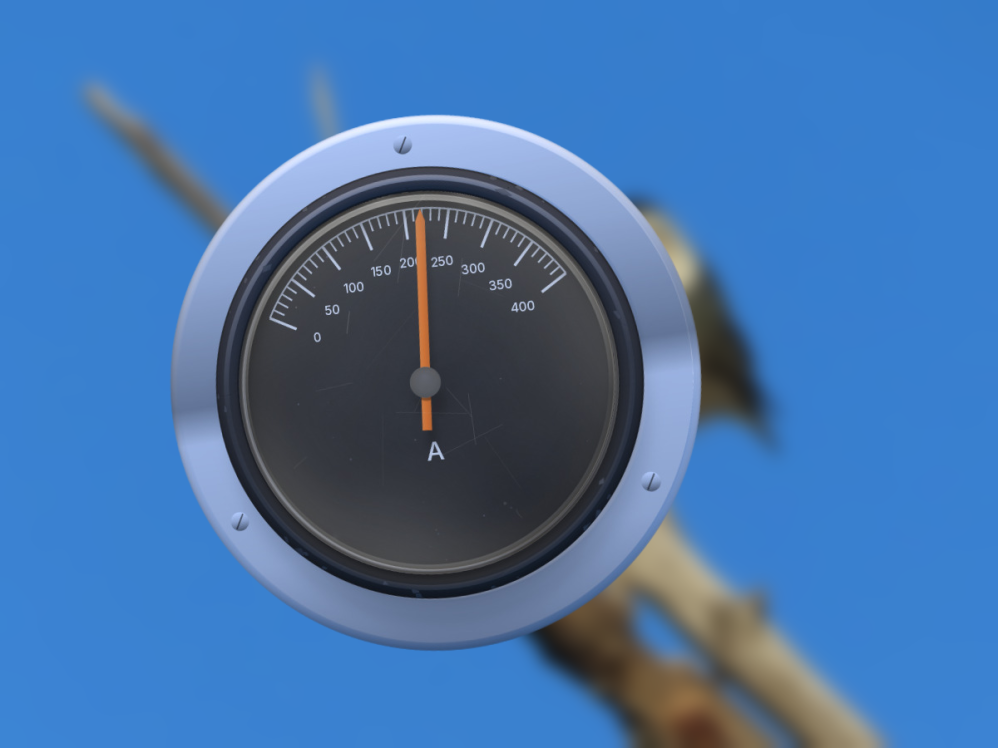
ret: 220A
